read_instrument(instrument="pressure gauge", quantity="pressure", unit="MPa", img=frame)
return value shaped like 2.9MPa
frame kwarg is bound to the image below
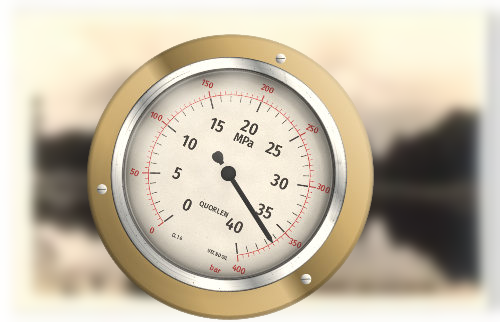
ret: 36.5MPa
